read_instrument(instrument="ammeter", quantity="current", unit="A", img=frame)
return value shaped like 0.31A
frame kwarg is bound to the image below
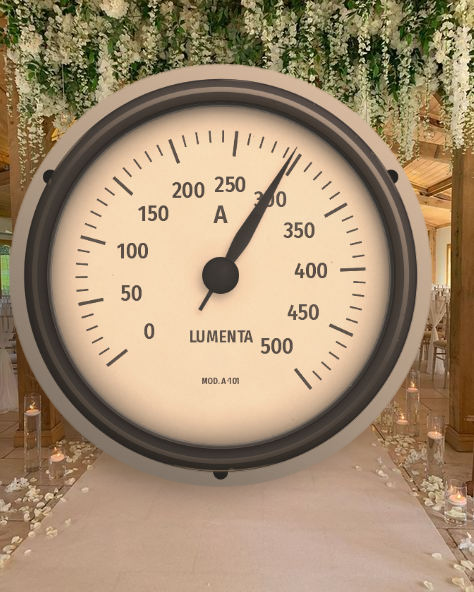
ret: 295A
